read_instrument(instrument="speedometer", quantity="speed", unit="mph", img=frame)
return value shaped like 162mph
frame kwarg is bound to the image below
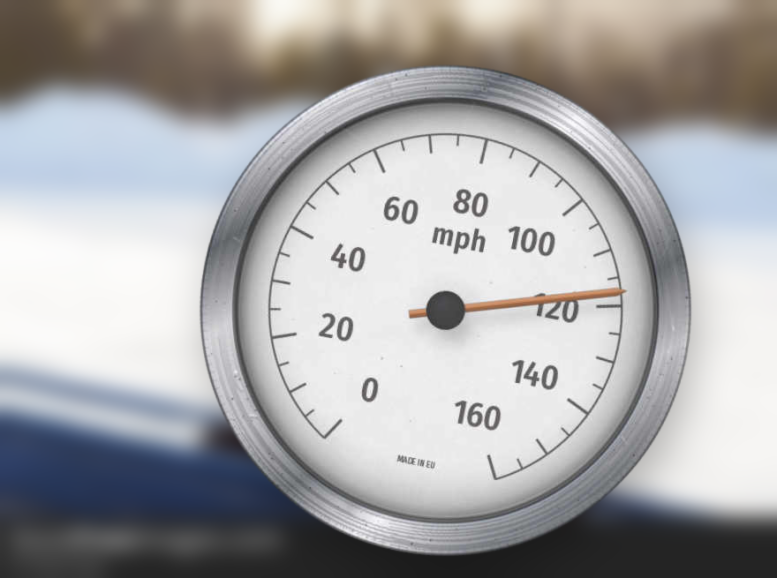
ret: 117.5mph
